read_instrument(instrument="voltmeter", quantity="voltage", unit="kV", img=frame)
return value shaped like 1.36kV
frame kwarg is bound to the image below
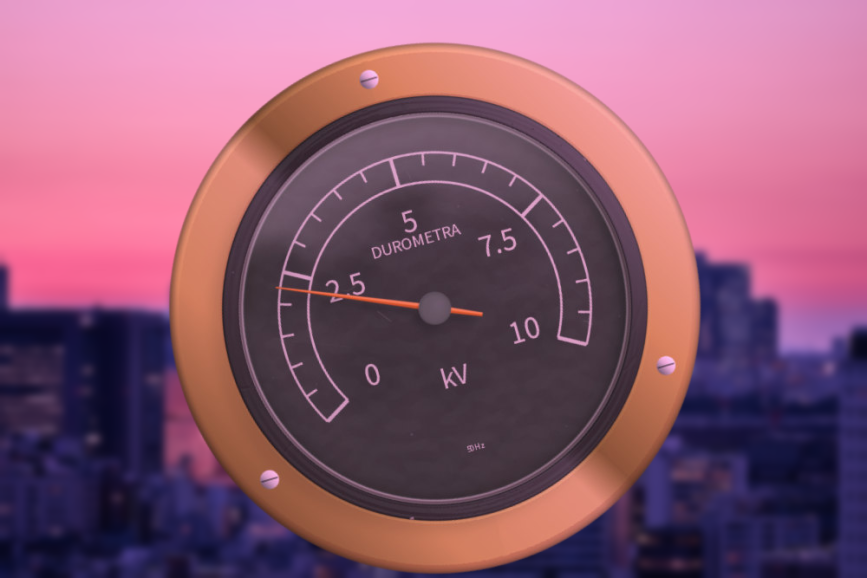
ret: 2.25kV
